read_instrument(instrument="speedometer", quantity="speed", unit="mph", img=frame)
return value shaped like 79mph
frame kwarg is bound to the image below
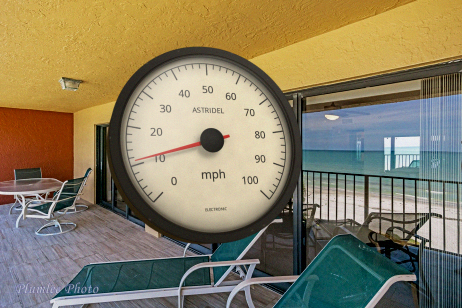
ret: 11mph
